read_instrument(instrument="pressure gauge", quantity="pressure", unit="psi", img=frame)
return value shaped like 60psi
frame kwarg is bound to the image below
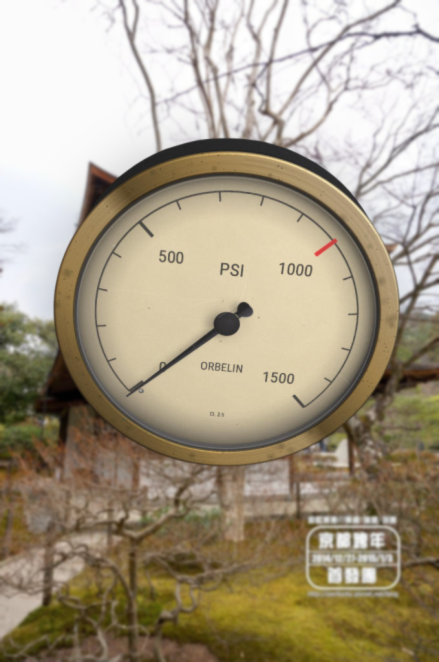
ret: 0psi
